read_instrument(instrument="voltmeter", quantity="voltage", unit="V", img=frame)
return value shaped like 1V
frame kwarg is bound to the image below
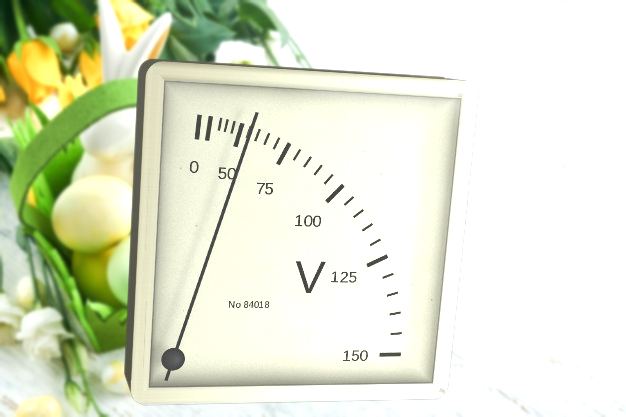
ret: 55V
